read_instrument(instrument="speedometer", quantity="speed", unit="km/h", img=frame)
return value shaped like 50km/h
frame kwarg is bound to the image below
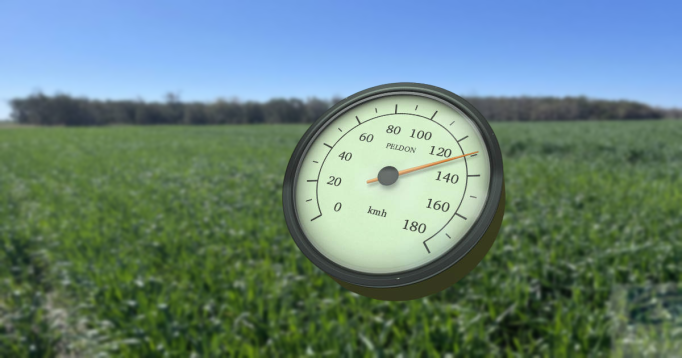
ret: 130km/h
